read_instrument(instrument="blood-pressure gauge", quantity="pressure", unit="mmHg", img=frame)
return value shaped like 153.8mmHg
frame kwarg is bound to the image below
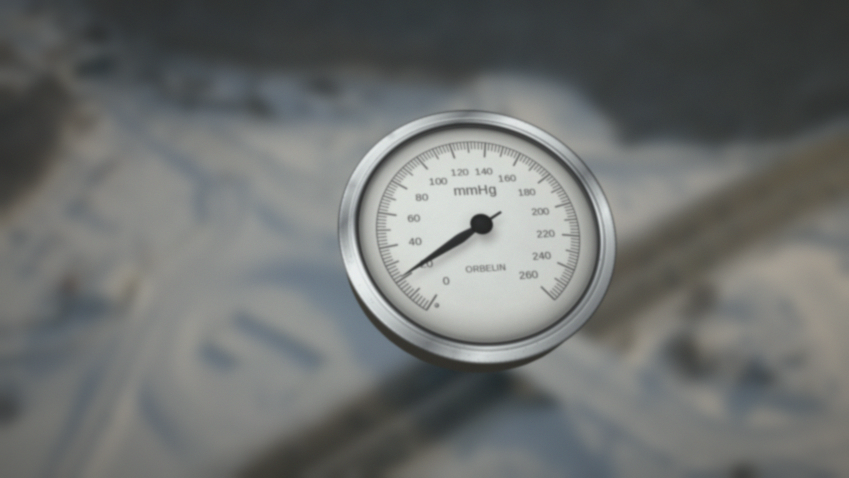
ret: 20mmHg
